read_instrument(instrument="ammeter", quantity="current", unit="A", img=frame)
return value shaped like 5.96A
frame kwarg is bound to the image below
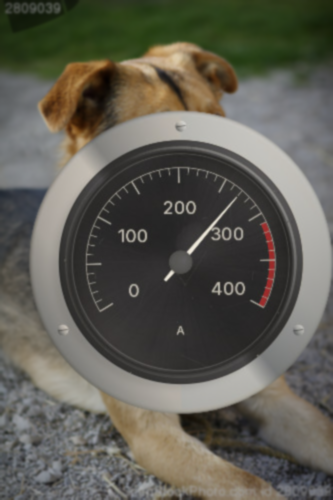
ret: 270A
